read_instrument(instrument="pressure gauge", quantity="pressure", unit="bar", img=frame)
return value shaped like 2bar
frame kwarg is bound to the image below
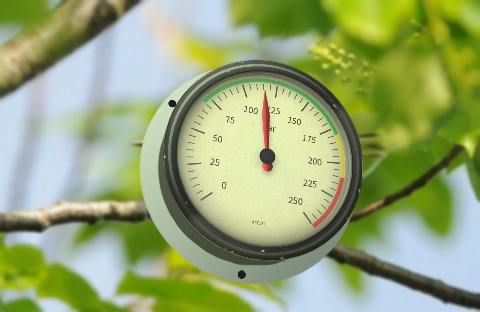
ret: 115bar
